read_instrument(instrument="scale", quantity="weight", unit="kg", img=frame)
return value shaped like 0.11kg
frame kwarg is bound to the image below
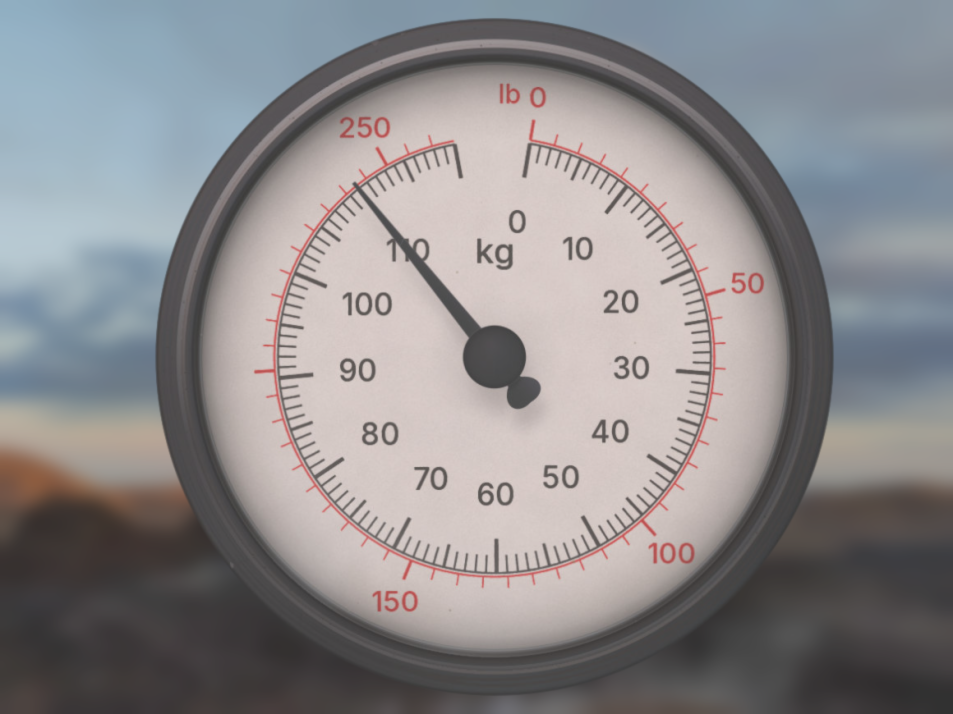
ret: 110kg
